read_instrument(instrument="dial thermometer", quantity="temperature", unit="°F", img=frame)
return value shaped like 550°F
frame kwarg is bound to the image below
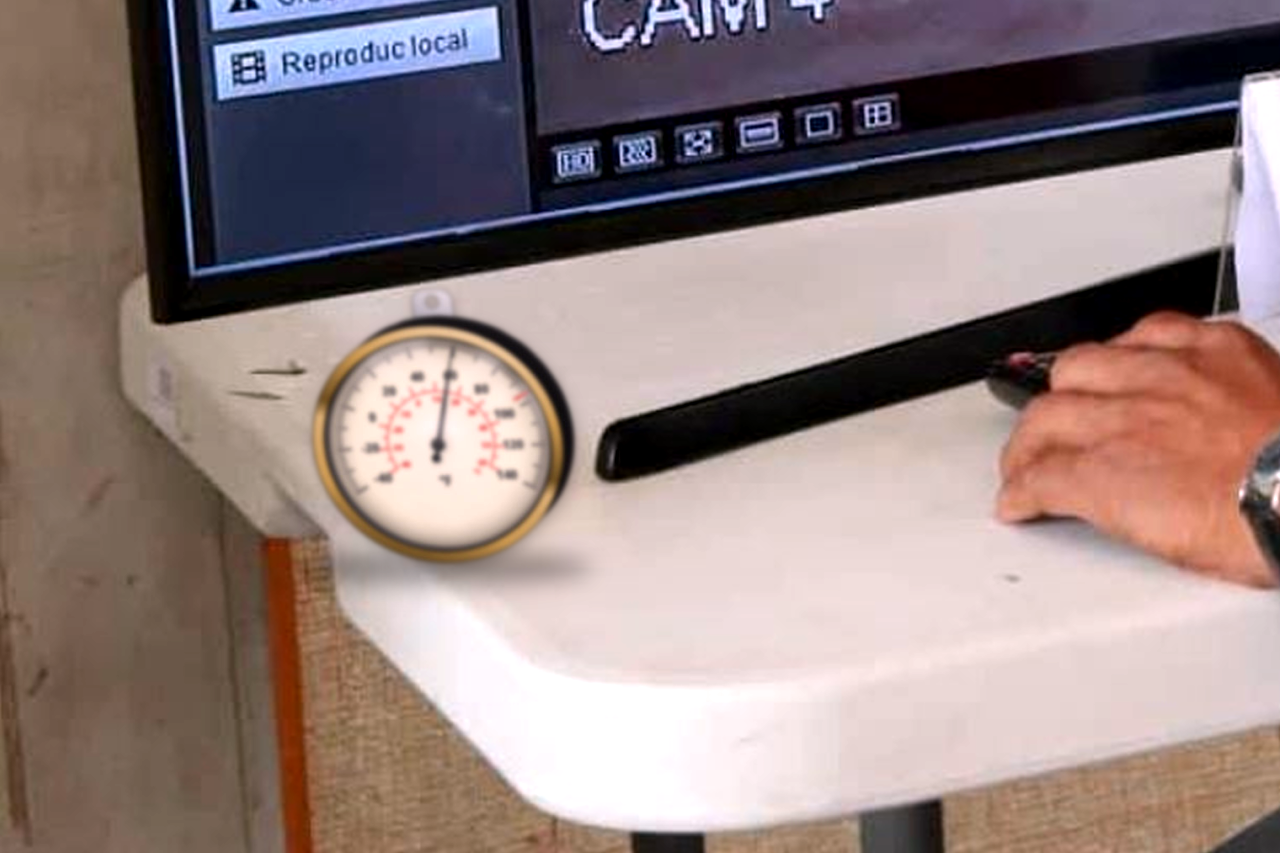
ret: 60°F
